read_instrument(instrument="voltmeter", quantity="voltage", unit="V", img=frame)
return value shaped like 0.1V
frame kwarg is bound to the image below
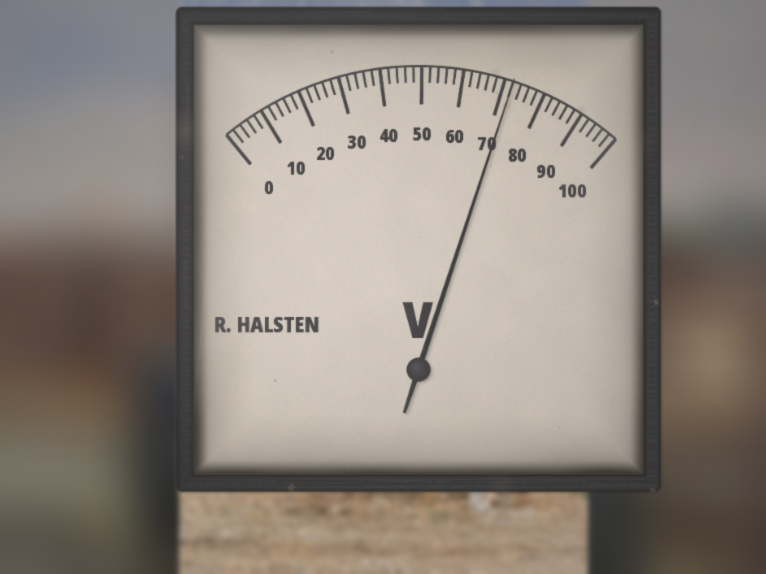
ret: 72V
